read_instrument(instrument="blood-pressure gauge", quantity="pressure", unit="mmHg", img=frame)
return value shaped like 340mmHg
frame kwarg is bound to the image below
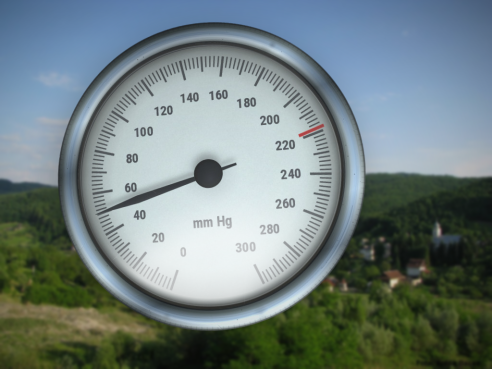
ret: 50mmHg
